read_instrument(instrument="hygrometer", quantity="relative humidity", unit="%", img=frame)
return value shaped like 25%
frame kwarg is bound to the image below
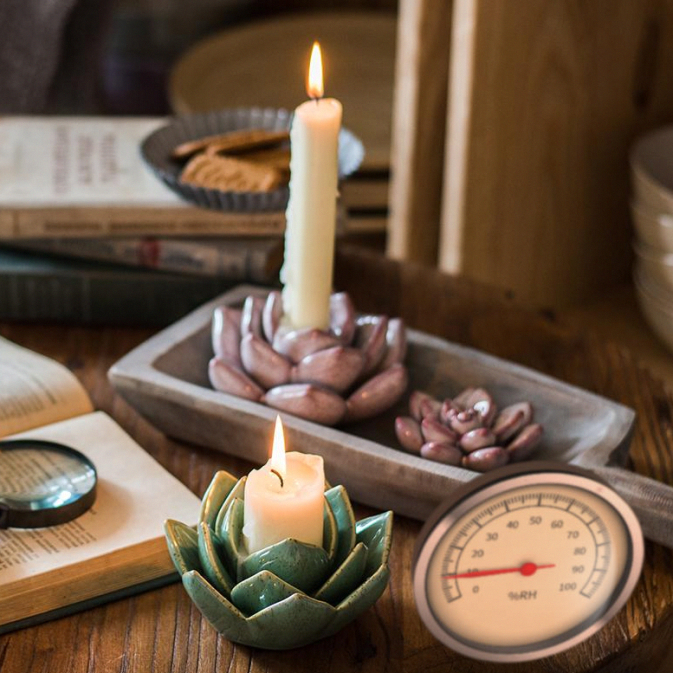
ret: 10%
